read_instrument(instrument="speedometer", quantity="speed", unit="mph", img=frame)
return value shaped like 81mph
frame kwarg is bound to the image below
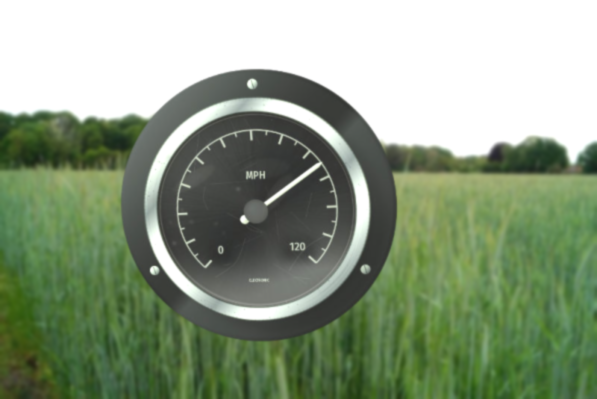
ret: 85mph
